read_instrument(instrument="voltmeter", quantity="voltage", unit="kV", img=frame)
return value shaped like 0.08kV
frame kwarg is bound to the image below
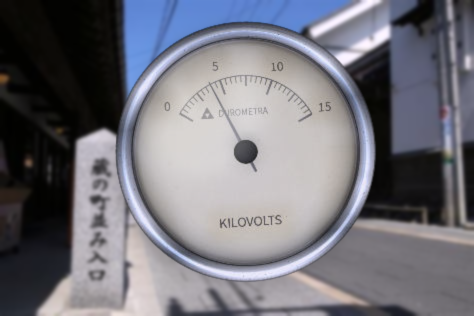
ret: 4kV
